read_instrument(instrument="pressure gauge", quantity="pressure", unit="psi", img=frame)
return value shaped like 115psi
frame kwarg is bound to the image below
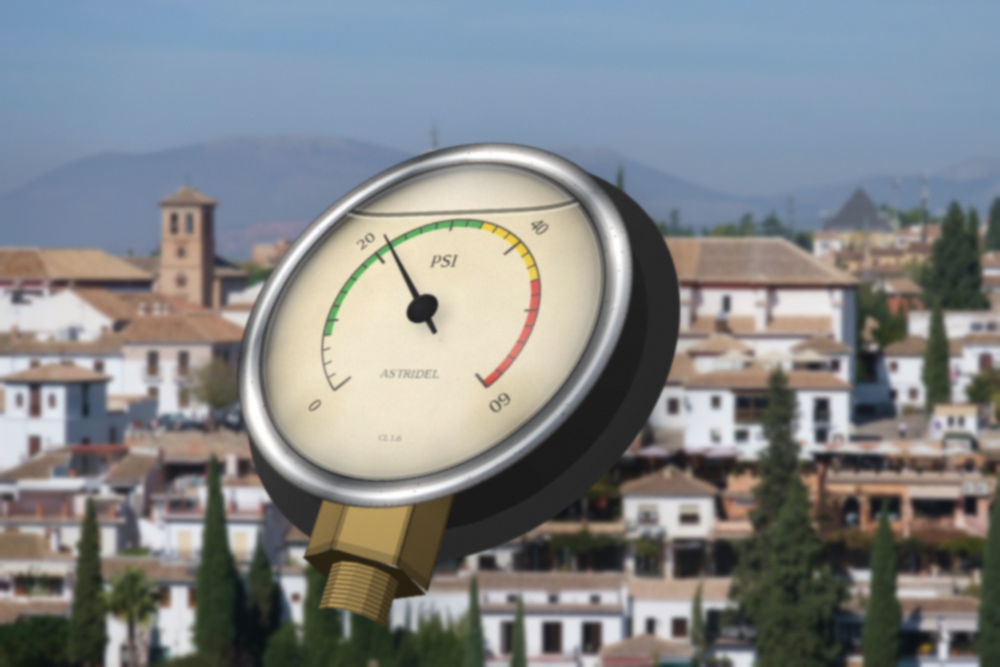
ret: 22psi
